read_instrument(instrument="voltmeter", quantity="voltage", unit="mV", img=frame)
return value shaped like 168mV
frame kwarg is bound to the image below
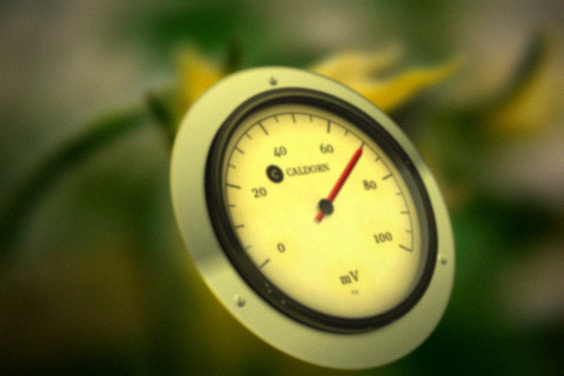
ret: 70mV
